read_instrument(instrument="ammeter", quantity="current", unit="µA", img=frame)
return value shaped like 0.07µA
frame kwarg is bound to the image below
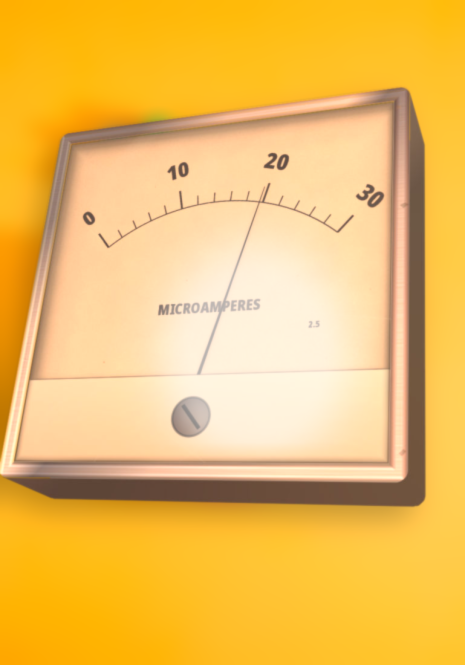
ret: 20µA
